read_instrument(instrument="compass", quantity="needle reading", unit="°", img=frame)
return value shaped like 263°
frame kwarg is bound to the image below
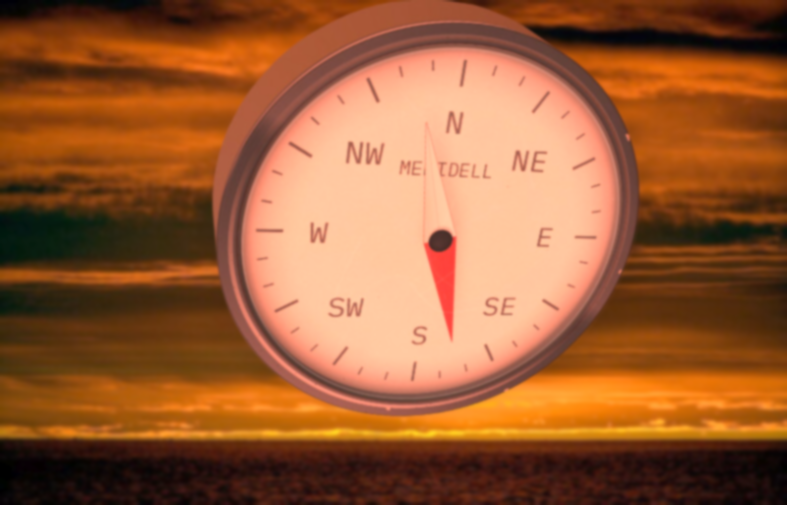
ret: 165°
